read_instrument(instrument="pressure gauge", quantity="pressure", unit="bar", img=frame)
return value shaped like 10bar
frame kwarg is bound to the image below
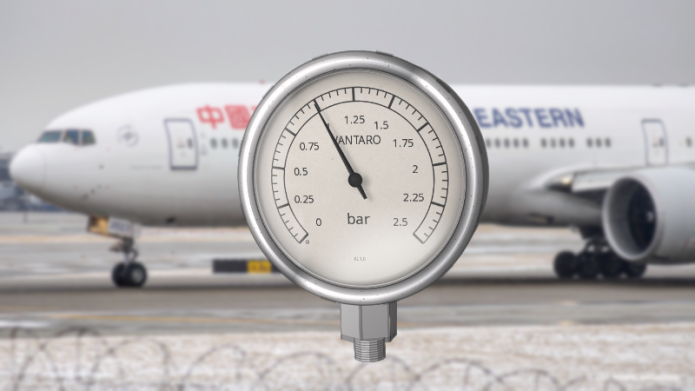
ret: 1bar
